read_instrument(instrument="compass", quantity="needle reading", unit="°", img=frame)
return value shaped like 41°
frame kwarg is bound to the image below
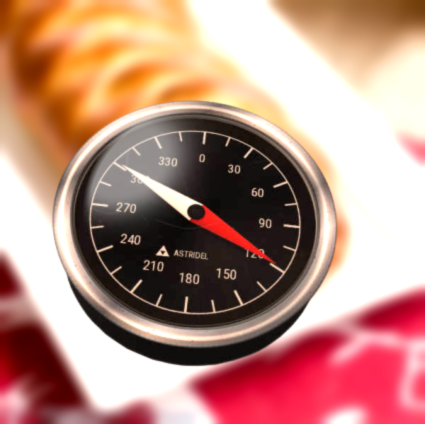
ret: 120°
